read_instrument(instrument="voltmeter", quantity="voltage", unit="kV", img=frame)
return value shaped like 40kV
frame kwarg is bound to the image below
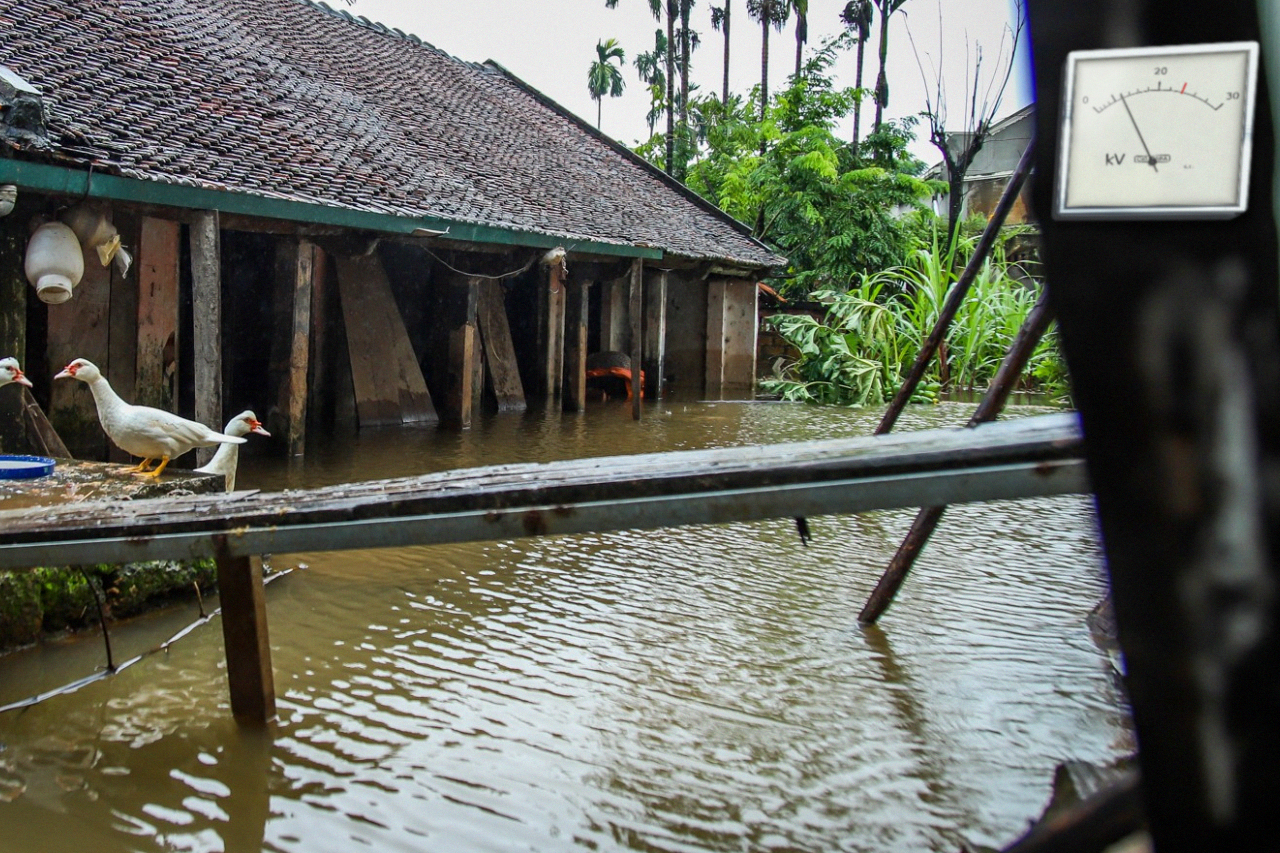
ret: 12kV
